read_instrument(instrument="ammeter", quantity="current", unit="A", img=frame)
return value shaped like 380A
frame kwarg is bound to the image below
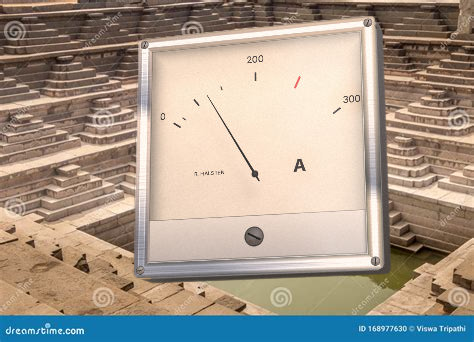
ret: 125A
